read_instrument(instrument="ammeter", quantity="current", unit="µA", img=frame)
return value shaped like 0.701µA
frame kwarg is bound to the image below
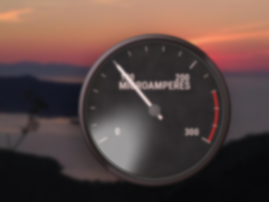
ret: 100µA
